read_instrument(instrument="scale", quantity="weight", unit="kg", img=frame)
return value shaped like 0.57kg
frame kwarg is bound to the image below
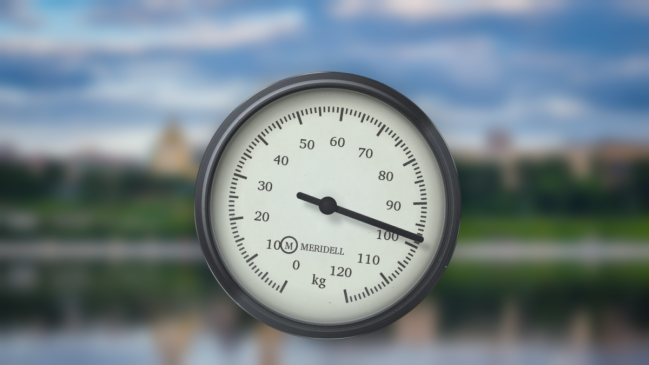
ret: 98kg
